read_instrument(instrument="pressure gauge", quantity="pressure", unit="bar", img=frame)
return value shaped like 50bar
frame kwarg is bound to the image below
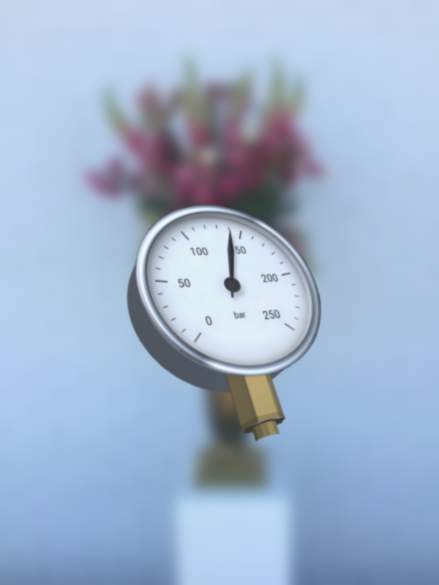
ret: 140bar
